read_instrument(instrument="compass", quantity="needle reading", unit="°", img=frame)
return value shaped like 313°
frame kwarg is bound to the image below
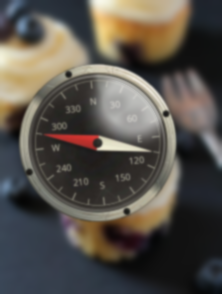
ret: 285°
